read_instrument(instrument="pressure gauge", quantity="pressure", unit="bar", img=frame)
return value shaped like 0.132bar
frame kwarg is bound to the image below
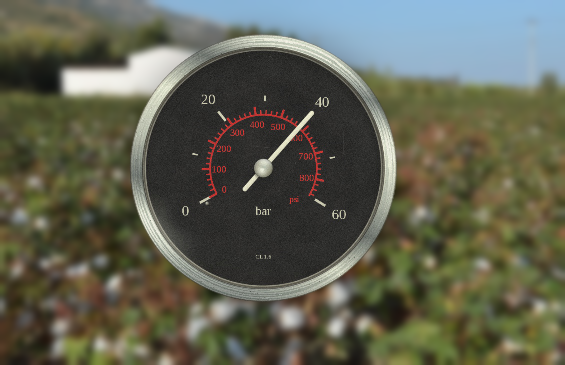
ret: 40bar
